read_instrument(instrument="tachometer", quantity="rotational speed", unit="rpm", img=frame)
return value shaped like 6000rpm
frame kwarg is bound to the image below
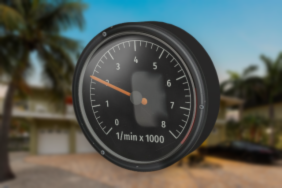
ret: 2000rpm
